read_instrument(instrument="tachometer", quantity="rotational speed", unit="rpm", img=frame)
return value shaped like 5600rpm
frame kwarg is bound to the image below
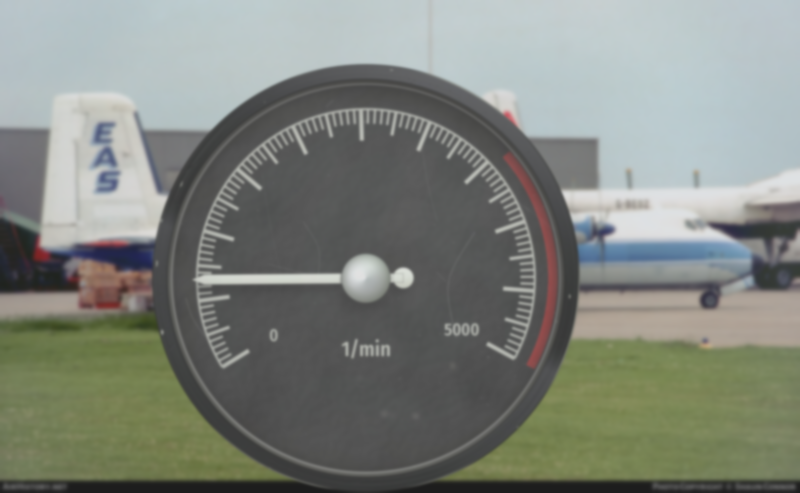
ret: 650rpm
